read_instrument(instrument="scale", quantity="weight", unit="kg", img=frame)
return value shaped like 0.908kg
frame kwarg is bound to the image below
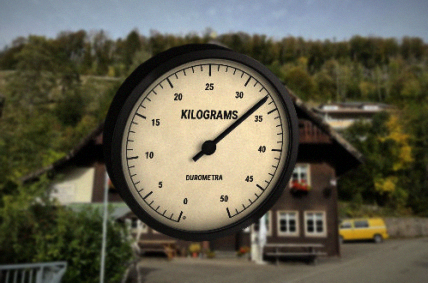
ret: 33kg
